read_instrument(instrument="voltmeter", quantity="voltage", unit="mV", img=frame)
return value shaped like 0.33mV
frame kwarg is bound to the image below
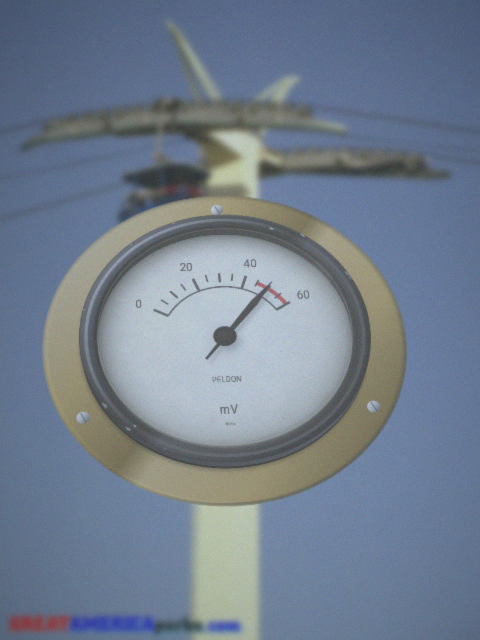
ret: 50mV
